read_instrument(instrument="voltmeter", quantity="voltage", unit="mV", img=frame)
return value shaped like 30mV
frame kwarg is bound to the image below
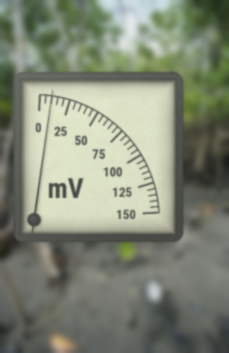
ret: 10mV
